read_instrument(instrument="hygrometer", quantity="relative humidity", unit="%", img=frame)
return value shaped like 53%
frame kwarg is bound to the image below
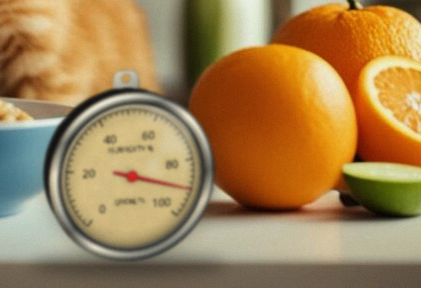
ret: 90%
